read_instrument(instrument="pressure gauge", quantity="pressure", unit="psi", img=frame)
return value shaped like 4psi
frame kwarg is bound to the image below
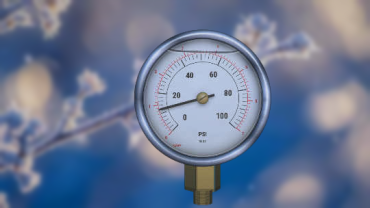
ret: 12psi
